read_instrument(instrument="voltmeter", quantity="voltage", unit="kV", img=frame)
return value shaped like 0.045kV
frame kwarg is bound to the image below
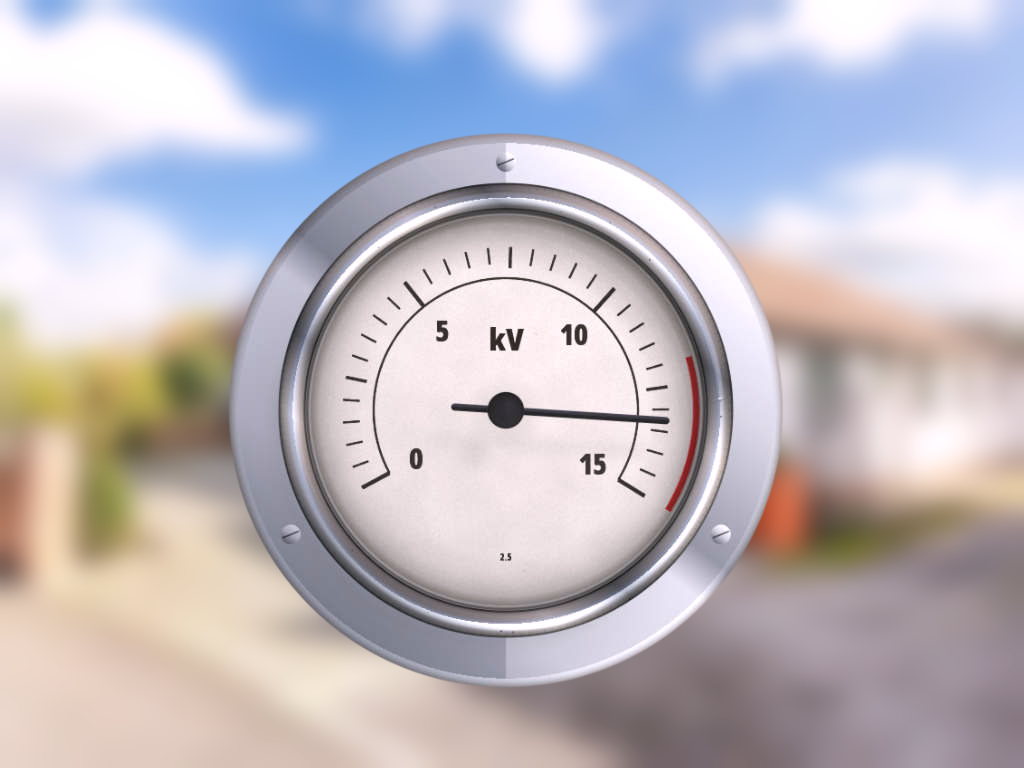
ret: 13.25kV
